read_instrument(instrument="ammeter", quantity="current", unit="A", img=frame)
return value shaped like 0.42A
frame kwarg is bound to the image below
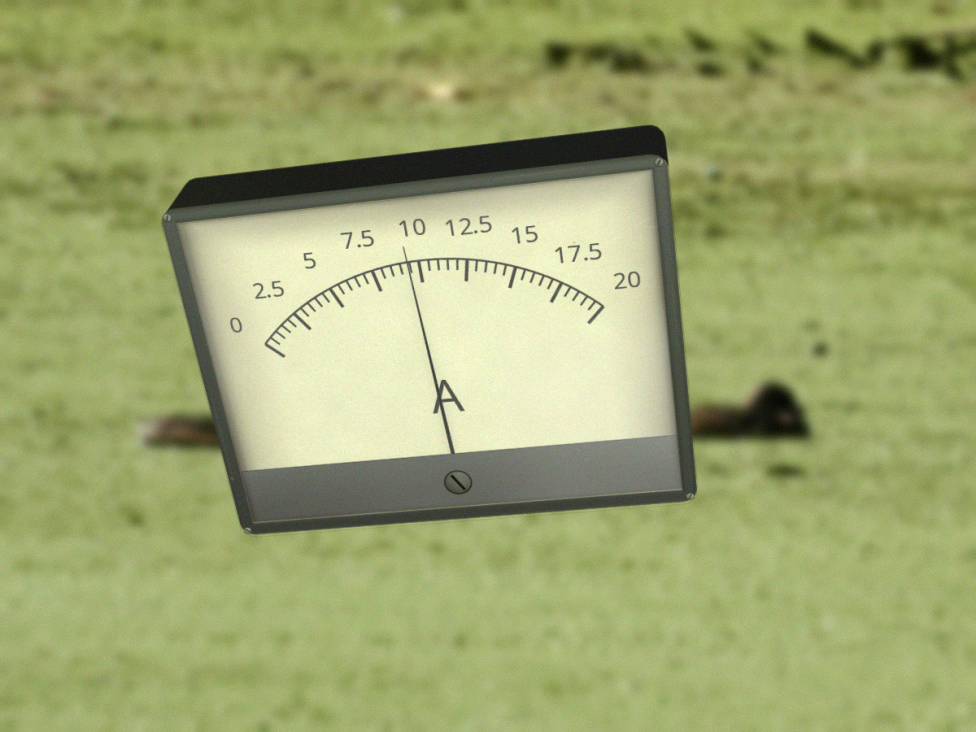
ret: 9.5A
